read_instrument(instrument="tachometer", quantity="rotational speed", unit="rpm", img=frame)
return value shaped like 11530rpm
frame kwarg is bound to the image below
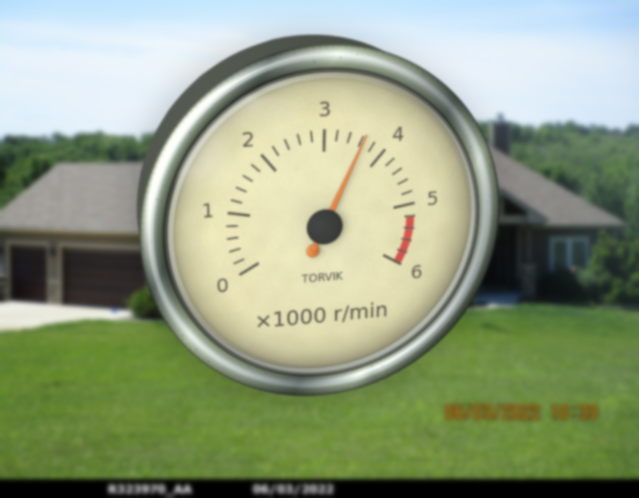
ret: 3600rpm
